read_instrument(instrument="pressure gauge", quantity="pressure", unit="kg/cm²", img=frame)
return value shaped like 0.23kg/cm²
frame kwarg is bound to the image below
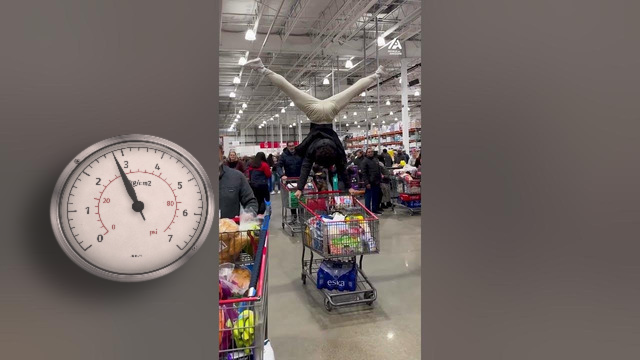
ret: 2.8kg/cm²
